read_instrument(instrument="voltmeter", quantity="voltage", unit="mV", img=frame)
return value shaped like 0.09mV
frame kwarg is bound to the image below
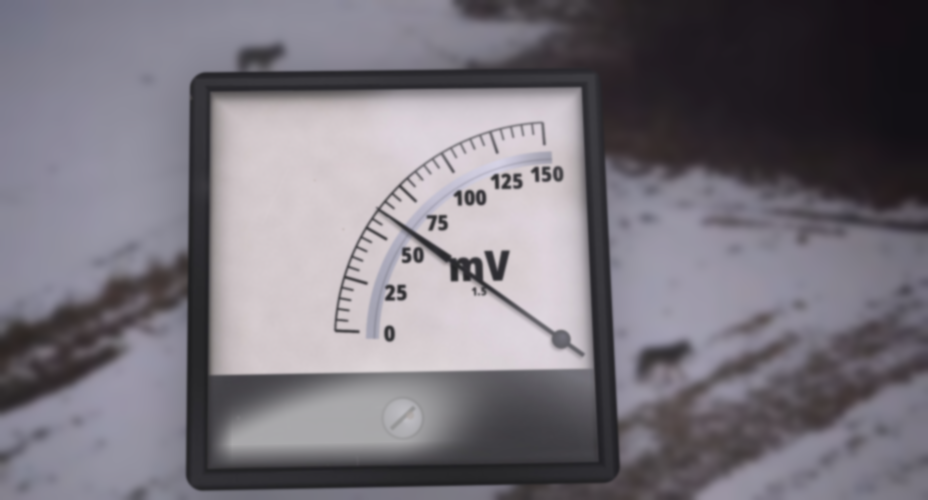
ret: 60mV
